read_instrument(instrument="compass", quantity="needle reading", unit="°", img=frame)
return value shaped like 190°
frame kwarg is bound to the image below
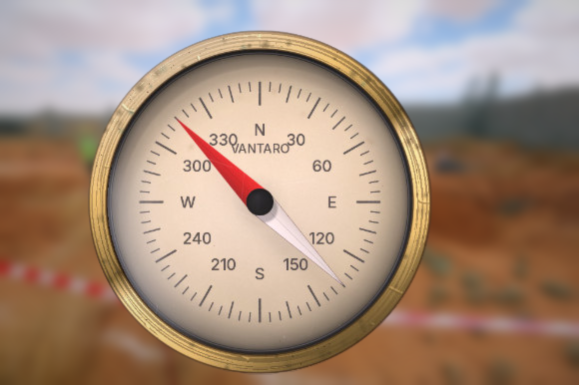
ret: 315°
